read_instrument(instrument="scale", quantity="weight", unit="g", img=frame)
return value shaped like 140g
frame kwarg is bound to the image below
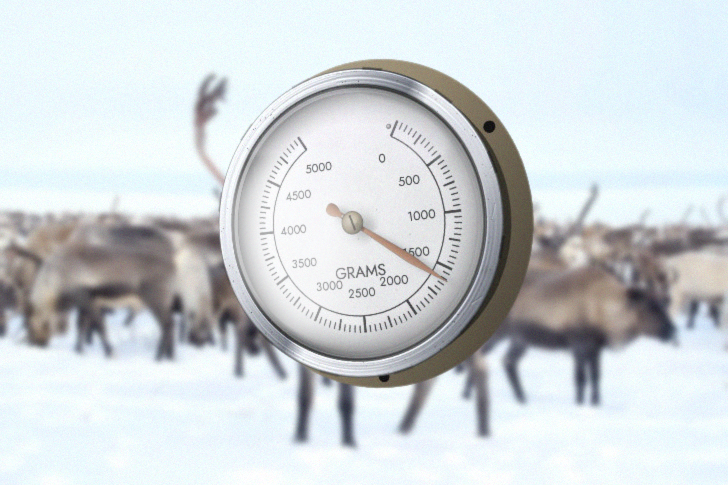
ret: 1600g
